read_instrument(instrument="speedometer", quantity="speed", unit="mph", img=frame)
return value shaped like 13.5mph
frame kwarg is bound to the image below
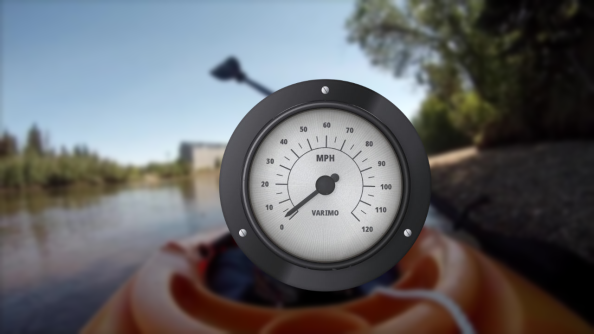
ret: 2.5mph
